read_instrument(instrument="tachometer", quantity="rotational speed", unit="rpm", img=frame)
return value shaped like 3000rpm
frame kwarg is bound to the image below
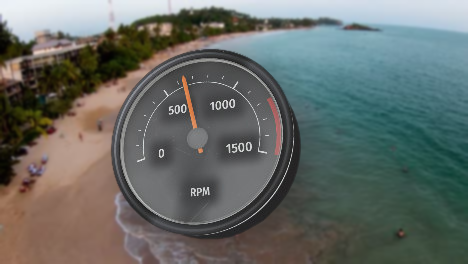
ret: 650rpm
